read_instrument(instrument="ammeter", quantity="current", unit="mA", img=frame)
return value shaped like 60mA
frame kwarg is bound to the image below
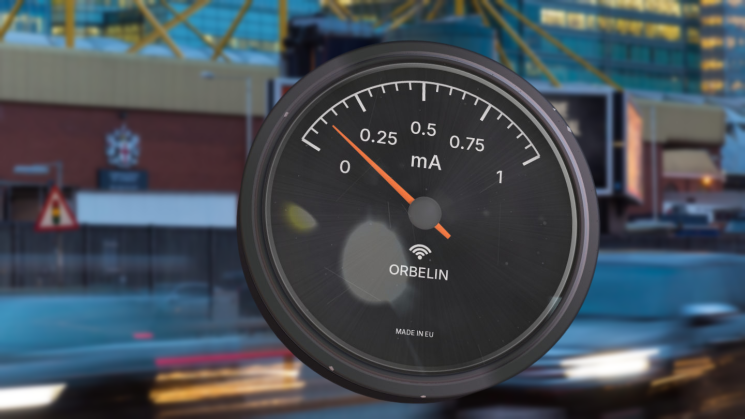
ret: 0.1mA
